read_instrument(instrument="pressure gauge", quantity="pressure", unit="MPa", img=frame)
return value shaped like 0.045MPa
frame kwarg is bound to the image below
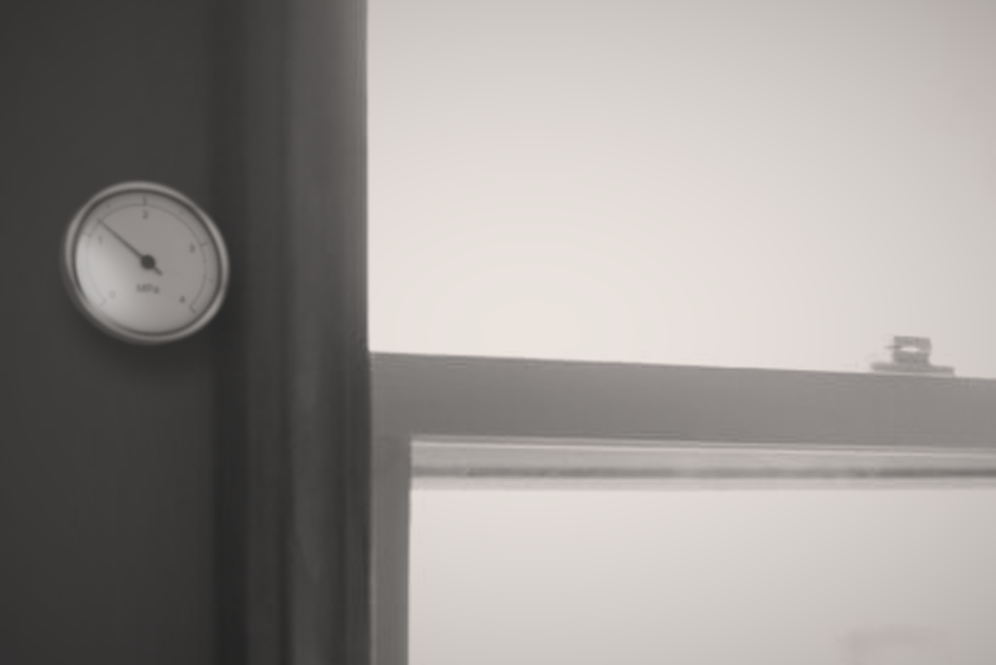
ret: 1.25MPa
